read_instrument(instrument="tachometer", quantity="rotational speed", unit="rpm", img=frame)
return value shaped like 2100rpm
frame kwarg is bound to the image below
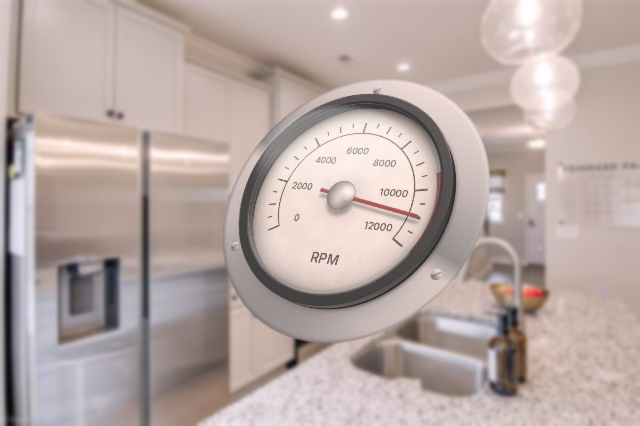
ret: 11000rpm
